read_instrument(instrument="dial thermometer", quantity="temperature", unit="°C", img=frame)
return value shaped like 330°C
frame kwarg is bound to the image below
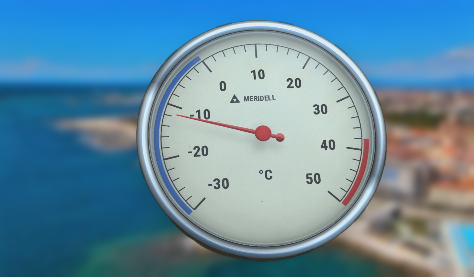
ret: -12°C
